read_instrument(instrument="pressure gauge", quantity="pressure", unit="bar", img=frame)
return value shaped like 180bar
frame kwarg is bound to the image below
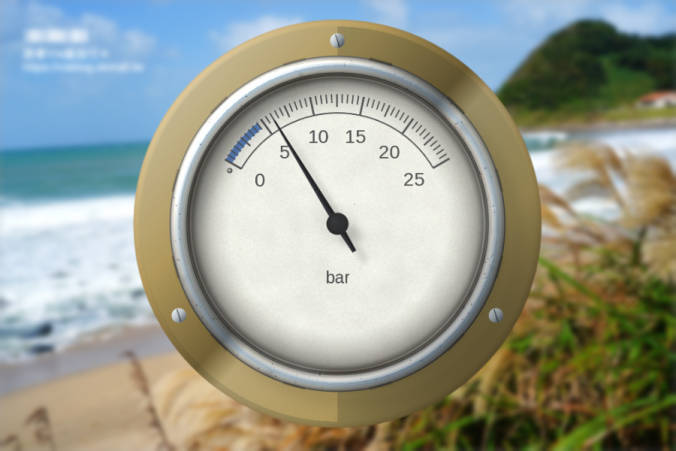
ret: 6bar
